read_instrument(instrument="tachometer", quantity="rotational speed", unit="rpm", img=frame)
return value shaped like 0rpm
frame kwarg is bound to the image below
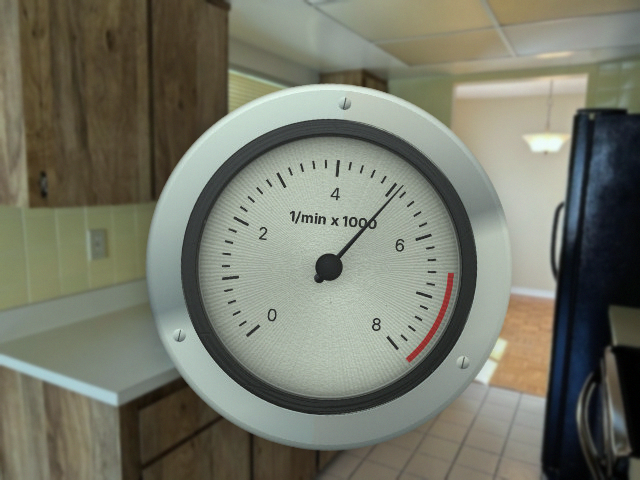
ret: 5100rpm
